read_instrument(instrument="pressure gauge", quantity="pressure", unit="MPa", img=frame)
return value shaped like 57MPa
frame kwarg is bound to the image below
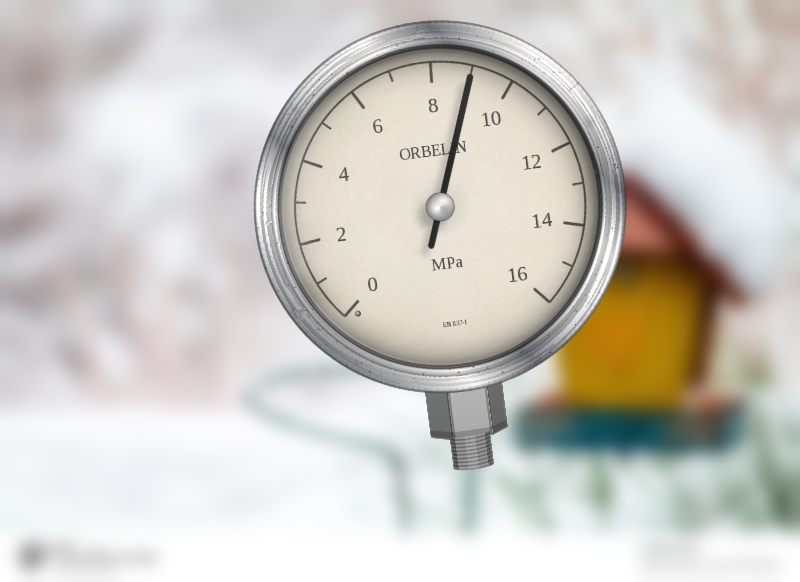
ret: 9MPa
